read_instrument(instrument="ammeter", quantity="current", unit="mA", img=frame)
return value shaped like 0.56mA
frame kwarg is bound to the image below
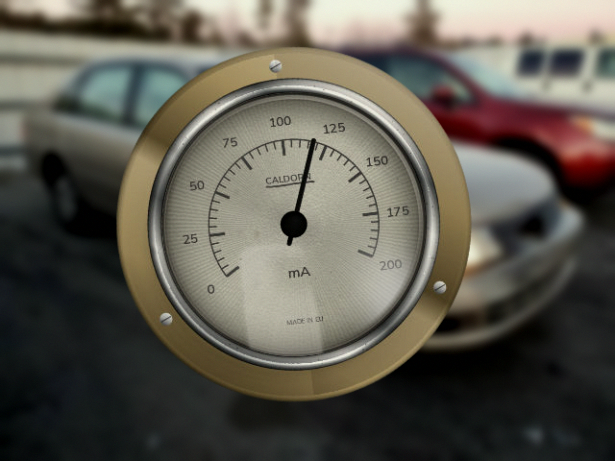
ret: 117.5mA
